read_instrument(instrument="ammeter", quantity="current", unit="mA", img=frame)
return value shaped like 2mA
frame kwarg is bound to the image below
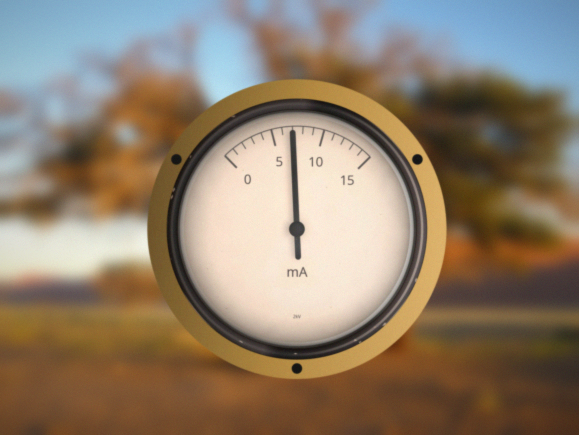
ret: 7mA
